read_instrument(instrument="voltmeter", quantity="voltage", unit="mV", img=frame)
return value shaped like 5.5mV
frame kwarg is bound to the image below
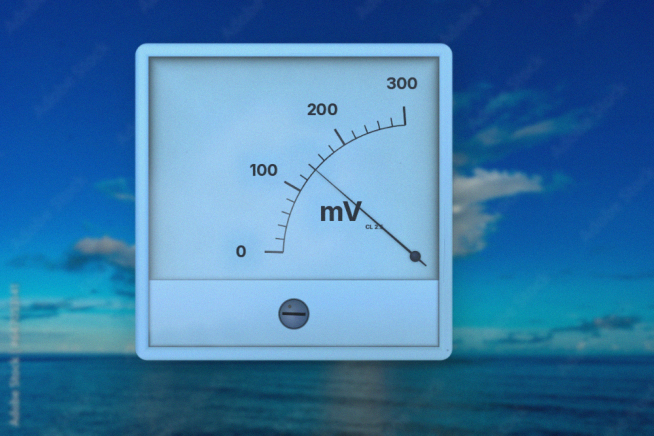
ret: 140mV
